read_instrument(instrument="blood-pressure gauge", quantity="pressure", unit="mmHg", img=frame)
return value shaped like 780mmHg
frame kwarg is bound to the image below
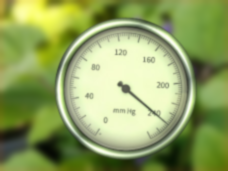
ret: 240mmHg
